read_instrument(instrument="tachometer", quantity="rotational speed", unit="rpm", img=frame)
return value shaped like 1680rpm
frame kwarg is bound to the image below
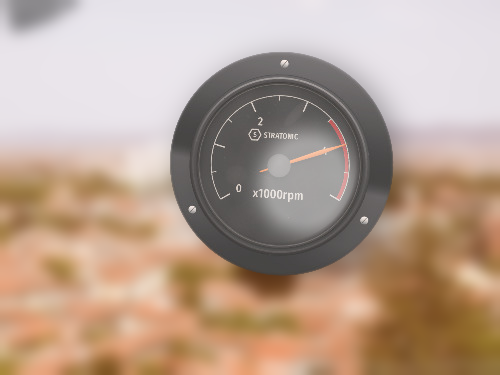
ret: 4000rpm
